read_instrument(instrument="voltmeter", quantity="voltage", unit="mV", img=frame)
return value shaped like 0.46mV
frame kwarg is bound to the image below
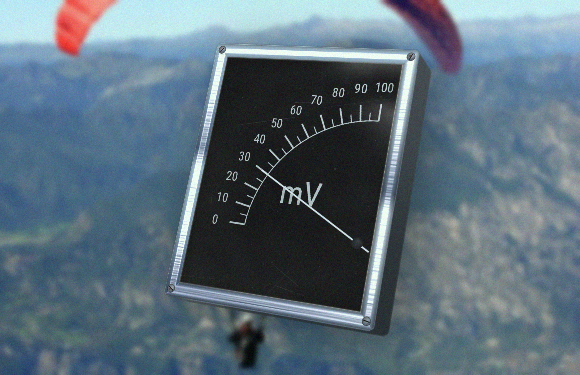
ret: 30mV
